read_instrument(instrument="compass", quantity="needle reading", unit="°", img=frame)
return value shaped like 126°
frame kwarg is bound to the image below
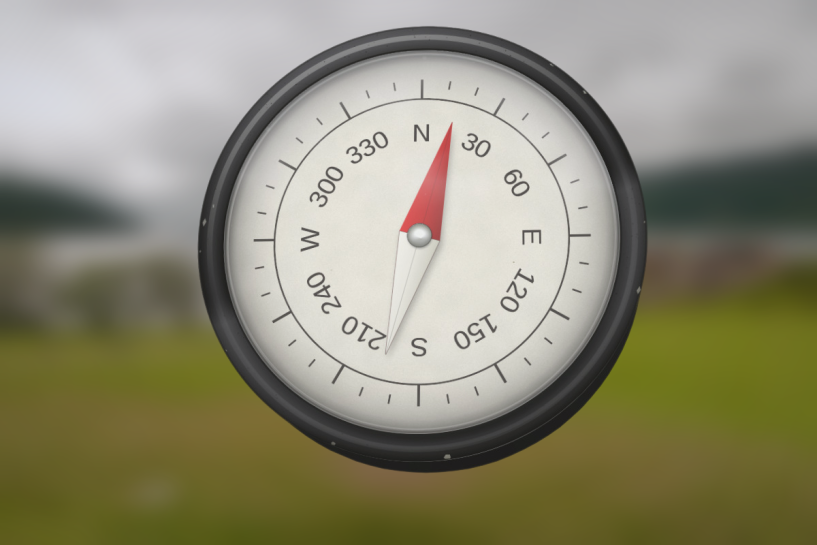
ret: 15°
